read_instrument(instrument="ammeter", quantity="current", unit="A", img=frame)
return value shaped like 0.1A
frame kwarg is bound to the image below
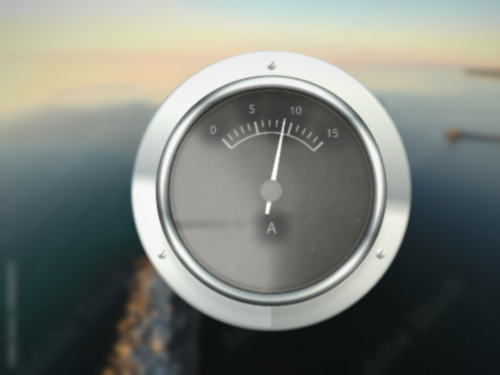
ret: 9A
